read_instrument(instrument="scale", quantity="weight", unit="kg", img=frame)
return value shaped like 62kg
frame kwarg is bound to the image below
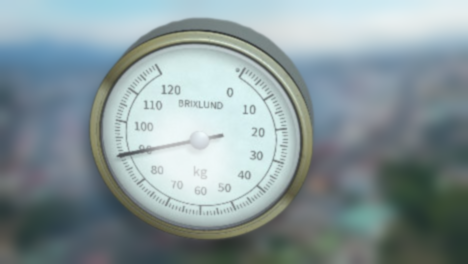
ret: 90kg
